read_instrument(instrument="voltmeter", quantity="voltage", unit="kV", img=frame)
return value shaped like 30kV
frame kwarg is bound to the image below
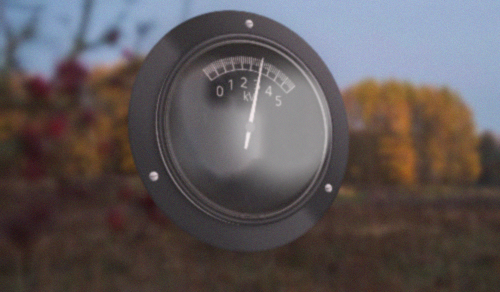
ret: 3kV
